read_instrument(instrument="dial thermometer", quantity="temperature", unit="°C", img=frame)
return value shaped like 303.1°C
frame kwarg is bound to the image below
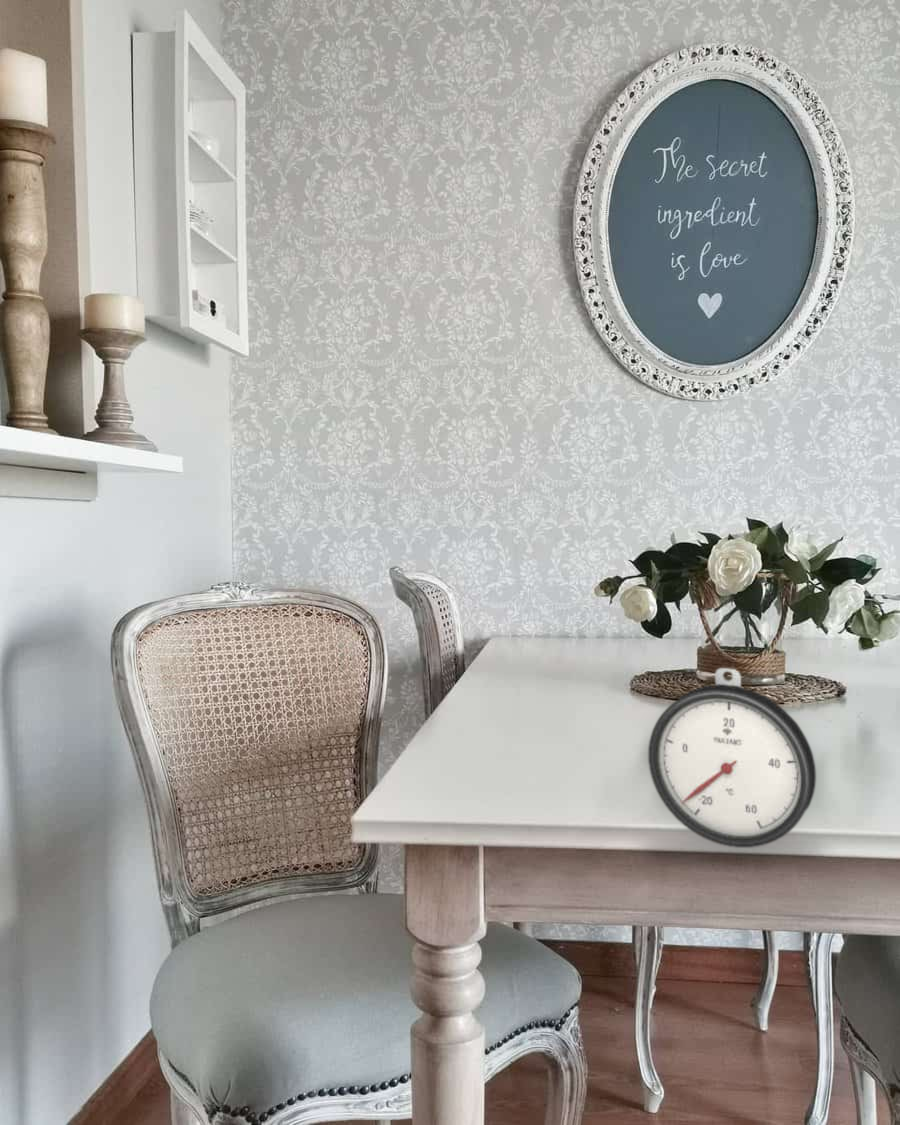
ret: -16°C
